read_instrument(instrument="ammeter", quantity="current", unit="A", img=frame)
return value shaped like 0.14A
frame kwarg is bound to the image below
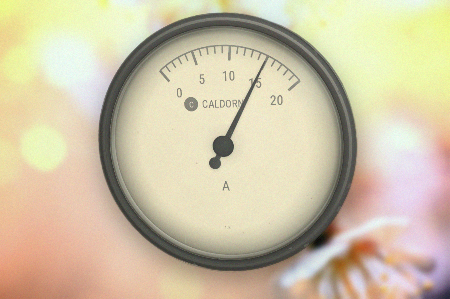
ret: 15A
